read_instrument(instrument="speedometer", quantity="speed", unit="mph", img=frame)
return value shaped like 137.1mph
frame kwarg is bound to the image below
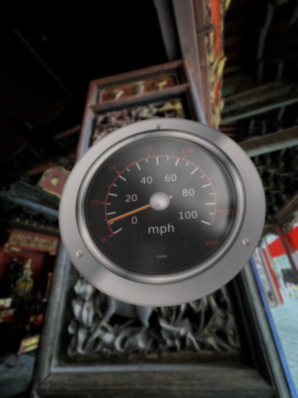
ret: 5mph
